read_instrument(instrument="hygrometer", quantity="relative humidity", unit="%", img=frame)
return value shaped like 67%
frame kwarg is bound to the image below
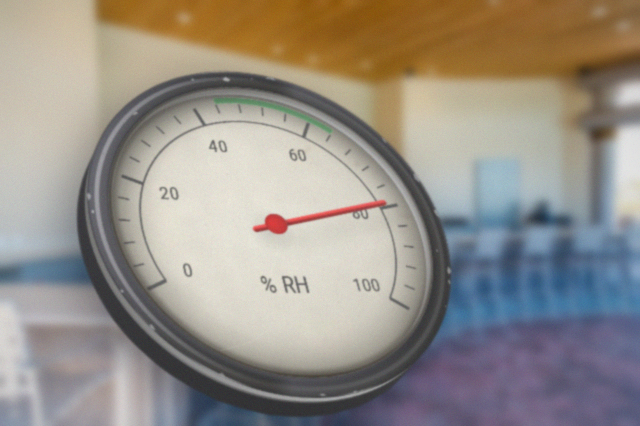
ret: 80%
